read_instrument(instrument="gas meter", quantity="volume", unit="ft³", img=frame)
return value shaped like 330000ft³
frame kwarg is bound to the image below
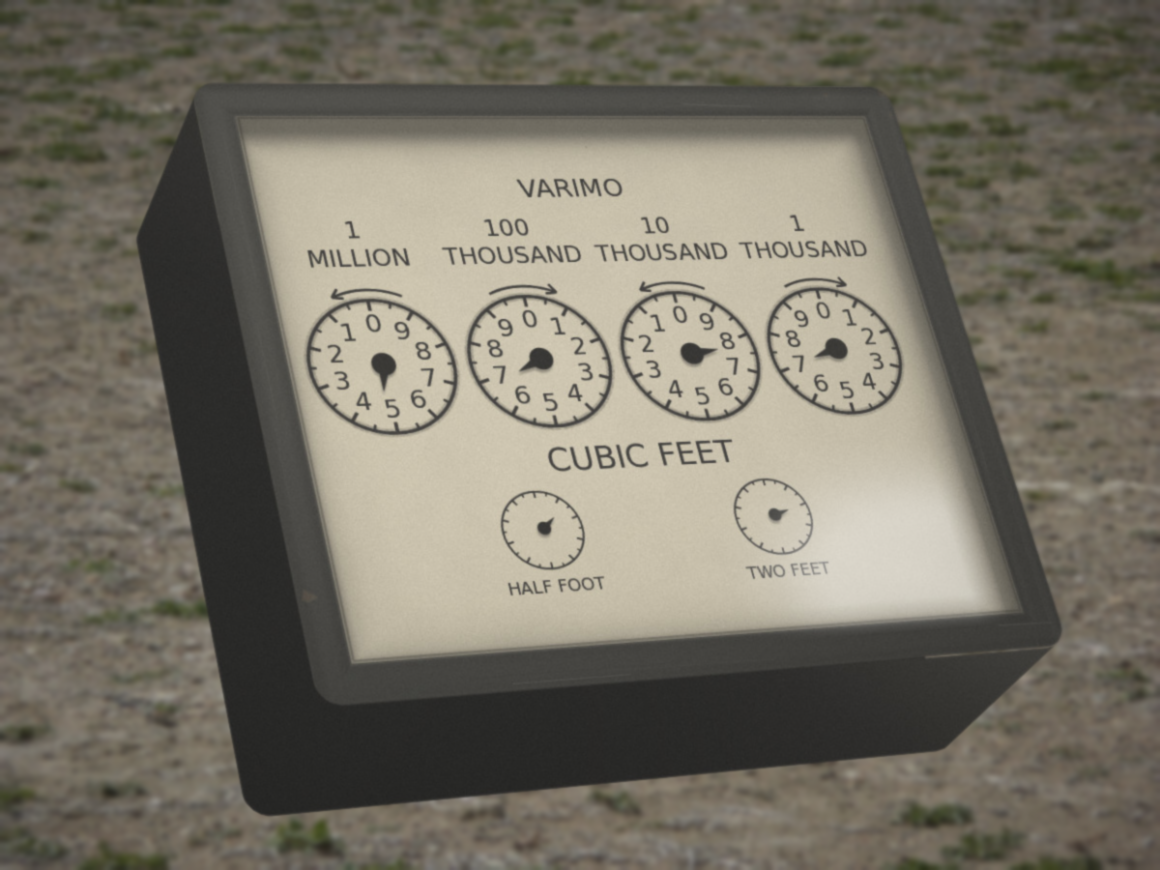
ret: 467700ft³
